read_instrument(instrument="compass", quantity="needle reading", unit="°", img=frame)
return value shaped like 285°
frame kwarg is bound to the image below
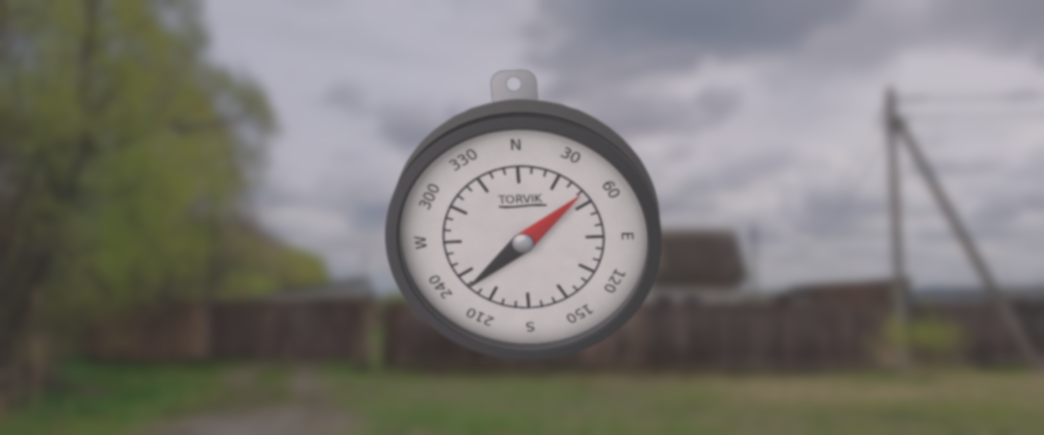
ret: 50°
